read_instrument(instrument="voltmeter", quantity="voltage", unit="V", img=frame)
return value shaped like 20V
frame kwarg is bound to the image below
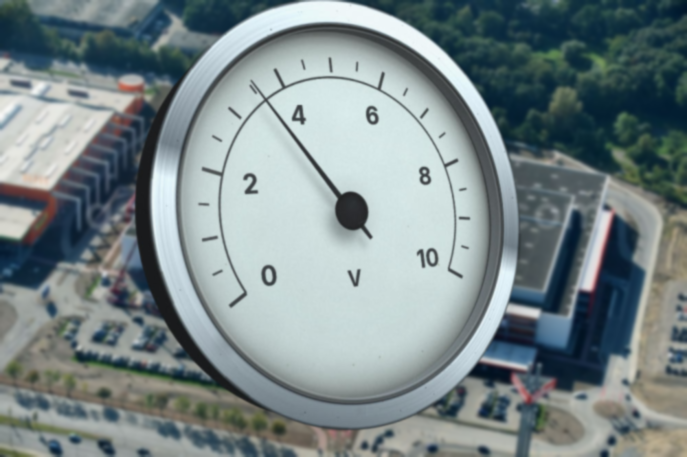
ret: 3.5V
